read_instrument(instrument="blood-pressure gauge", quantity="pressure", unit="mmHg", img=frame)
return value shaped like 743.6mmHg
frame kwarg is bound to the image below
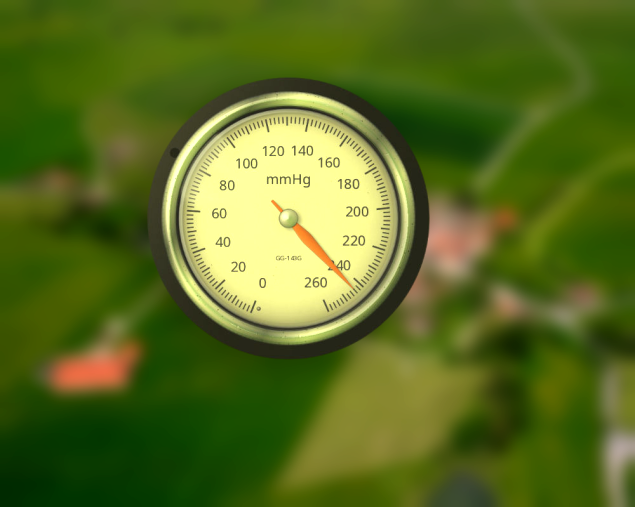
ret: 244mmHg
